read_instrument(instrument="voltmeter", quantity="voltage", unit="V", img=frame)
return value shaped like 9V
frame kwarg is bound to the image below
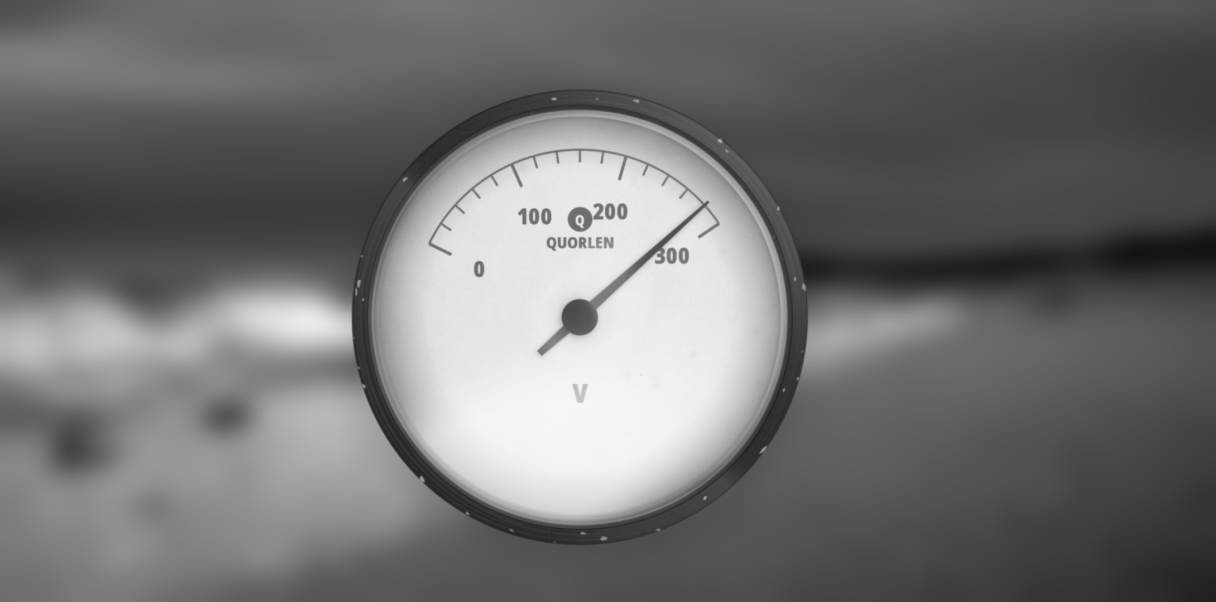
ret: 280V
